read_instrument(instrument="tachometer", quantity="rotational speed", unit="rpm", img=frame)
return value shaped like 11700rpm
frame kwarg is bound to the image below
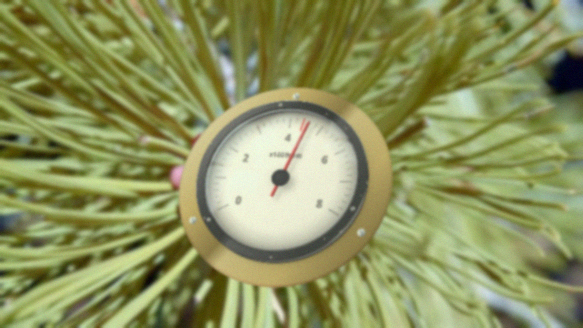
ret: 4600rpm
